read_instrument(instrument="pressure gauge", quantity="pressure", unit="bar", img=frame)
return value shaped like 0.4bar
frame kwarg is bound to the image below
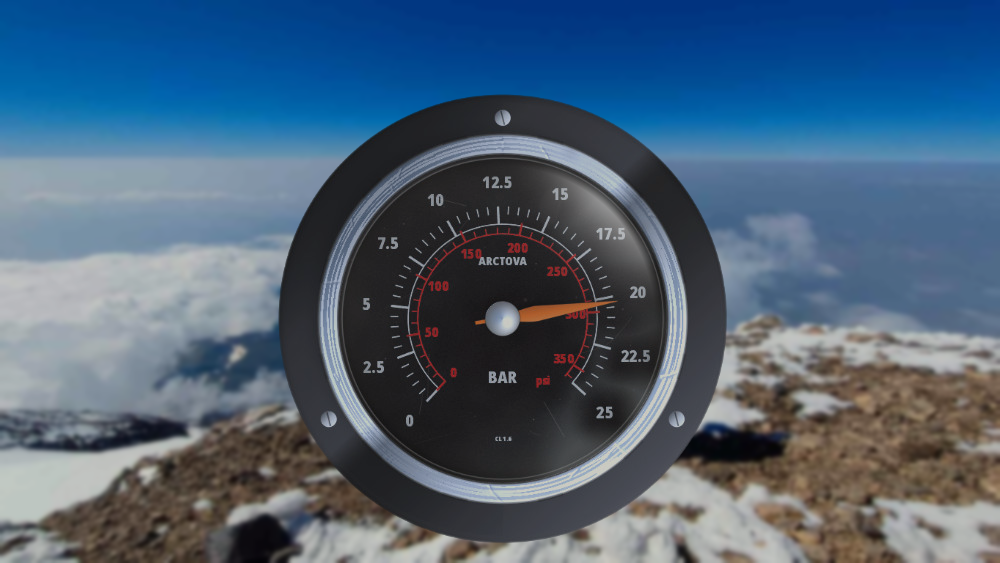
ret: 20.25bar
